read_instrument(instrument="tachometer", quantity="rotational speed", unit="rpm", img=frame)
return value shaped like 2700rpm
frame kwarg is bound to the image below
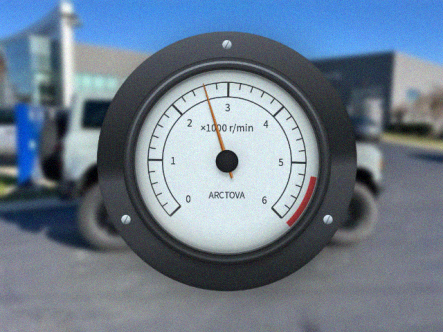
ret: 2600rpm
